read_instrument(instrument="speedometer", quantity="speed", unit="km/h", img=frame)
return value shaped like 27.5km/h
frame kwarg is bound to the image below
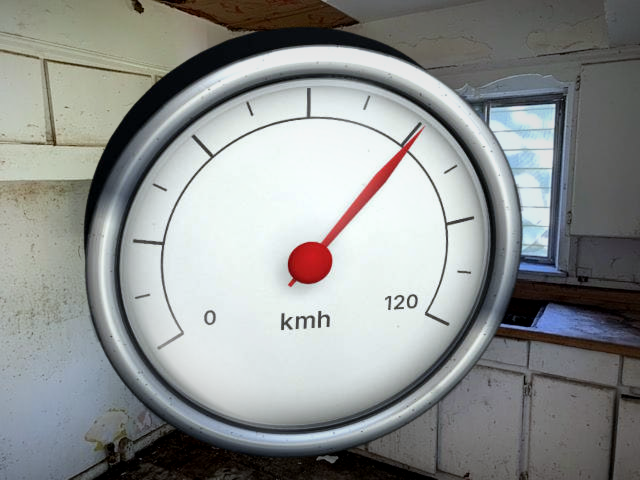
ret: 80km/h
